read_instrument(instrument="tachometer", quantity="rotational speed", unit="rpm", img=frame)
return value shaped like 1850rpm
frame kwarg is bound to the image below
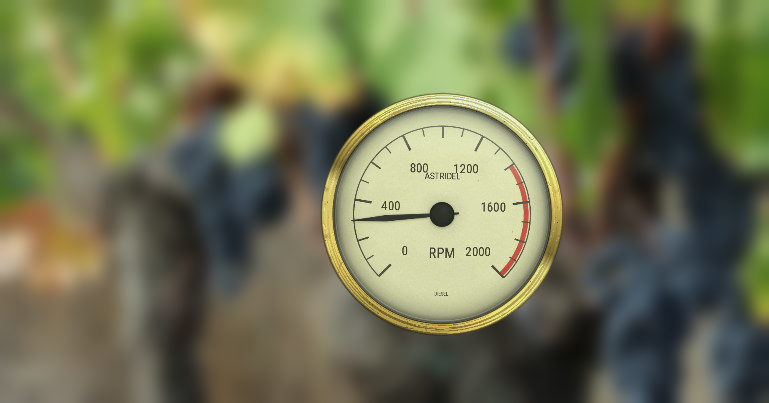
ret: 300rpm
